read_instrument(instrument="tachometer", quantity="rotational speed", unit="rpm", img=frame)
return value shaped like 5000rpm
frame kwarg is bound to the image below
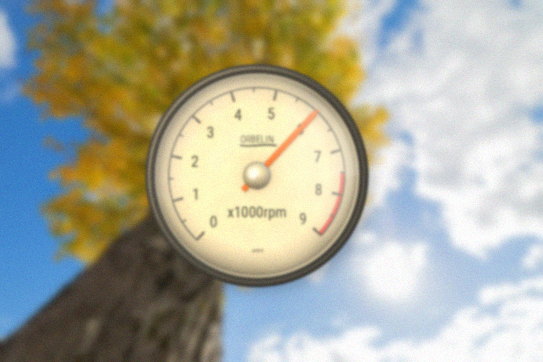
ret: 6000rpm
